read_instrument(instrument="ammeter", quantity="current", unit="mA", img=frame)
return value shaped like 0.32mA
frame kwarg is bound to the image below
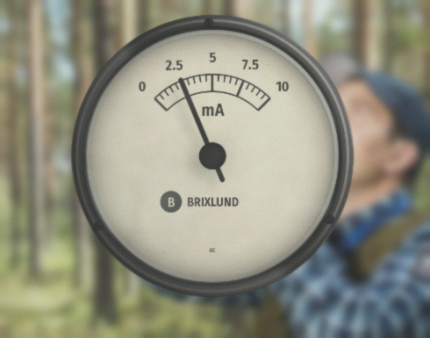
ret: 2.5mA
